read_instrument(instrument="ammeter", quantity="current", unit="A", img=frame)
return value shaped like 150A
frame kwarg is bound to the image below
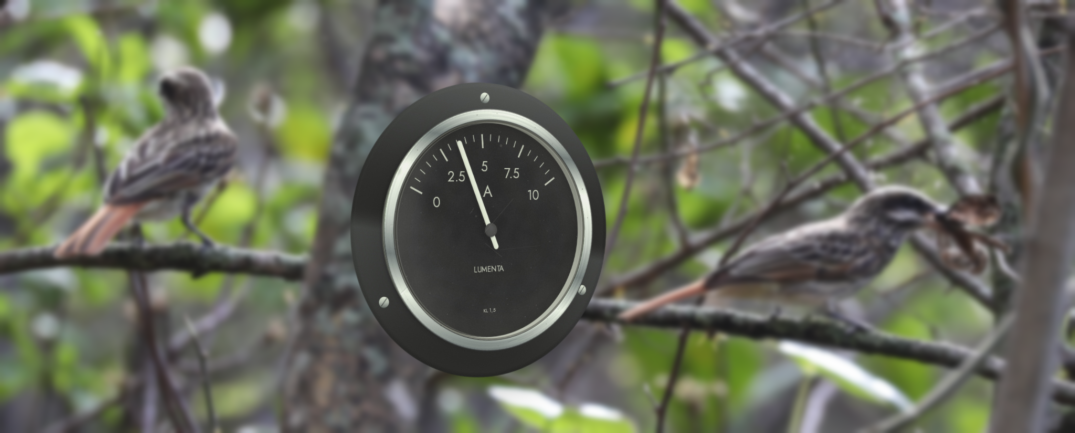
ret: 3.5A
